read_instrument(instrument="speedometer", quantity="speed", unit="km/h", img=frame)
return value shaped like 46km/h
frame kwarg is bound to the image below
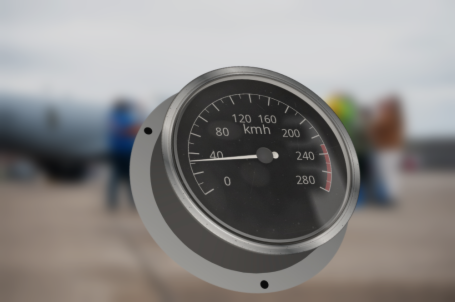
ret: 30km/h
